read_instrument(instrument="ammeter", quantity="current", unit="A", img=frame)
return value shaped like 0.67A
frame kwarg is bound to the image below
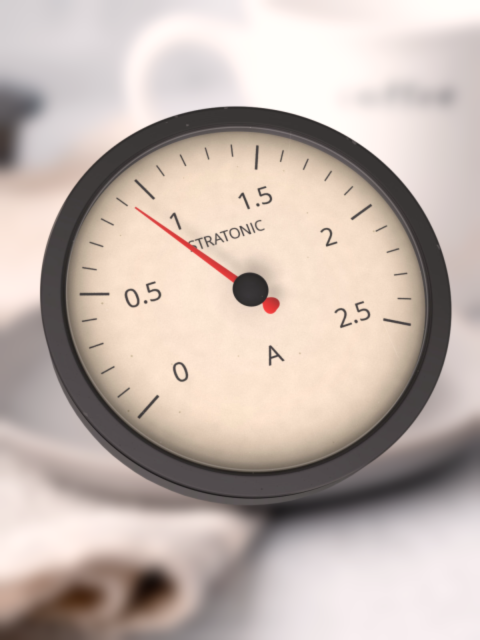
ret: 0.9A
